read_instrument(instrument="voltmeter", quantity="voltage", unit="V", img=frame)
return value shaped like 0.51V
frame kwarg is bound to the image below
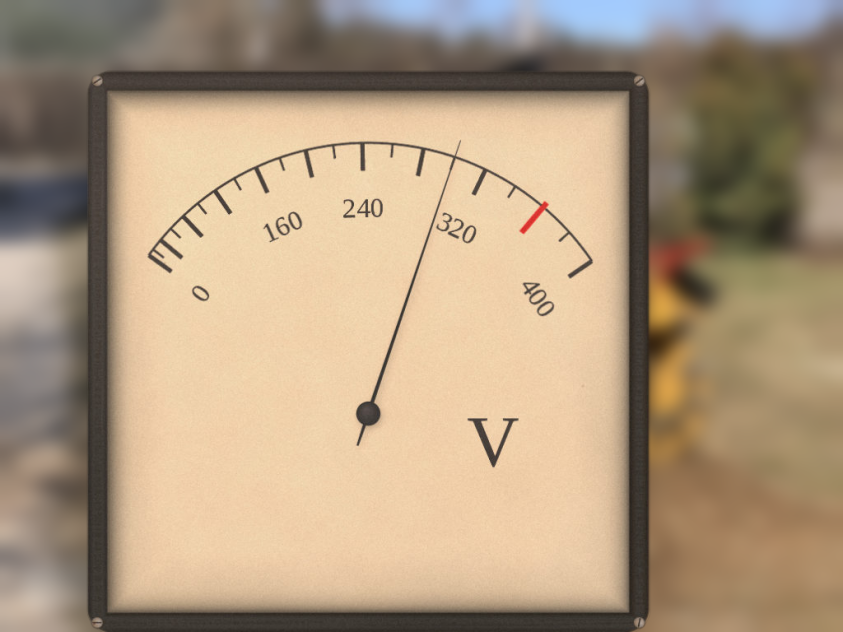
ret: 300V
